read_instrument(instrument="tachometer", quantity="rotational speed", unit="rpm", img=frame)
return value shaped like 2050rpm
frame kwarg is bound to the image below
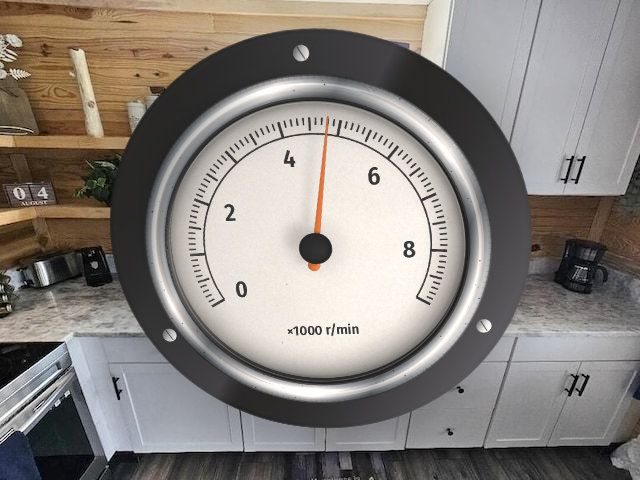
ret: 4800rpm
